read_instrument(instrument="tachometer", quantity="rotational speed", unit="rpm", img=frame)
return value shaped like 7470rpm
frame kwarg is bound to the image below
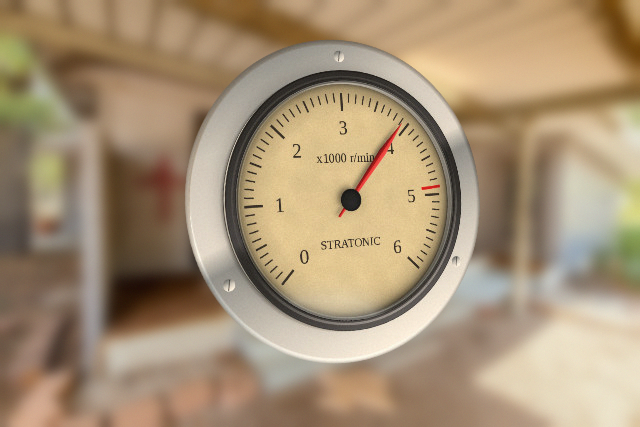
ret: 3900rpm
